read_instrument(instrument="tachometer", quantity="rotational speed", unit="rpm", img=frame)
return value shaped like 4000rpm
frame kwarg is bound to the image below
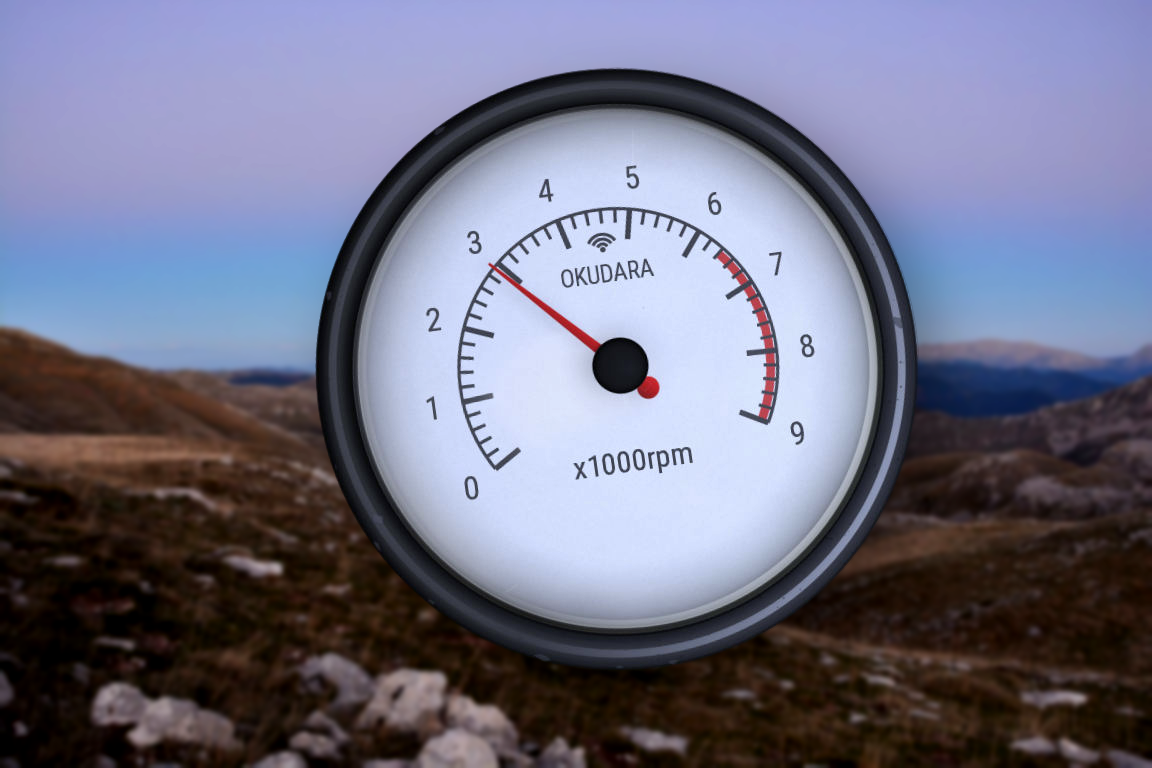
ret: 2900rpm
